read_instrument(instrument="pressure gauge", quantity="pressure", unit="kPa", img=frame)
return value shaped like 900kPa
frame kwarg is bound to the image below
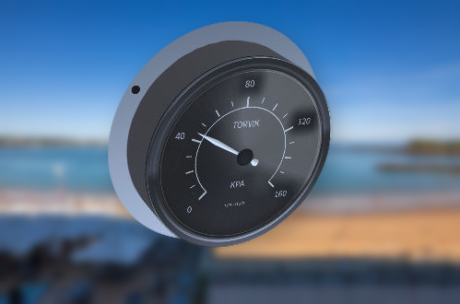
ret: 45kPa
